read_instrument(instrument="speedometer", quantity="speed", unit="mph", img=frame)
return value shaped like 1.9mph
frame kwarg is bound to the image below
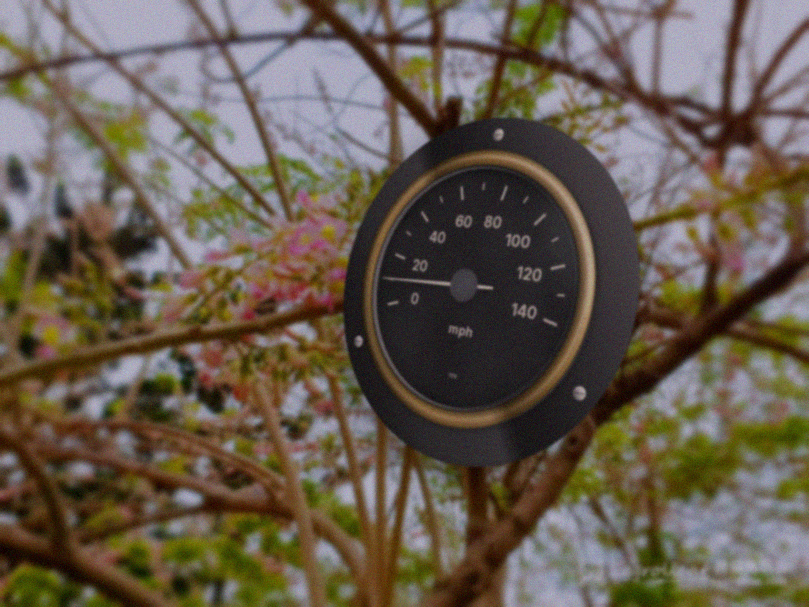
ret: 10mph
